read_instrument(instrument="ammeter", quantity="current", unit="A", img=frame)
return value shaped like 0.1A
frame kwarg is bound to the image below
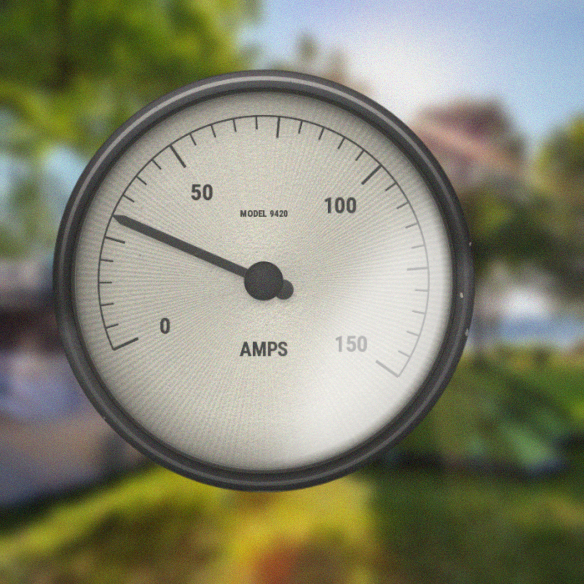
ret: 30A
